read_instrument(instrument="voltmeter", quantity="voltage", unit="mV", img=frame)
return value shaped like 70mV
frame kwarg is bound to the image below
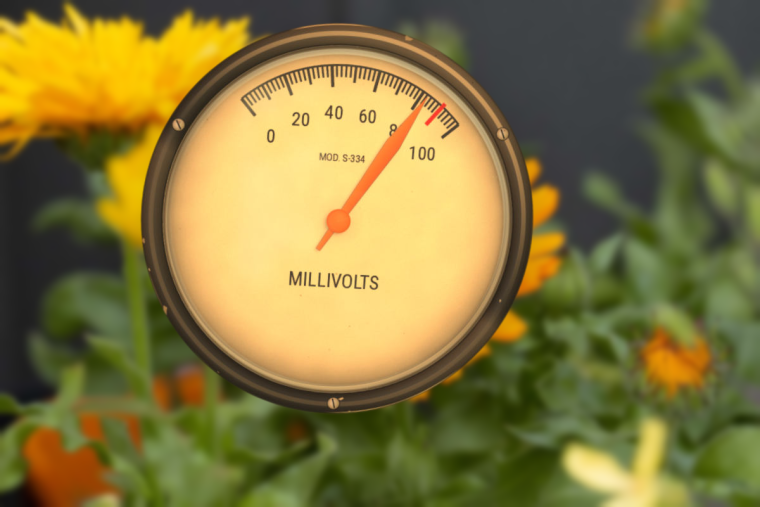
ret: 82mV
